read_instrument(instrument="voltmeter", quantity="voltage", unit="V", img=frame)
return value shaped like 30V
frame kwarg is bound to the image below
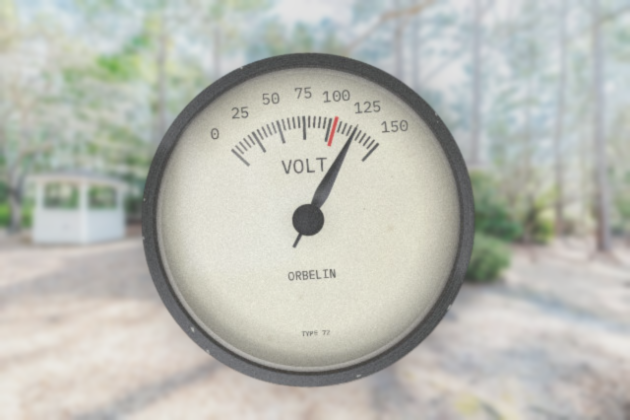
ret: 125V
